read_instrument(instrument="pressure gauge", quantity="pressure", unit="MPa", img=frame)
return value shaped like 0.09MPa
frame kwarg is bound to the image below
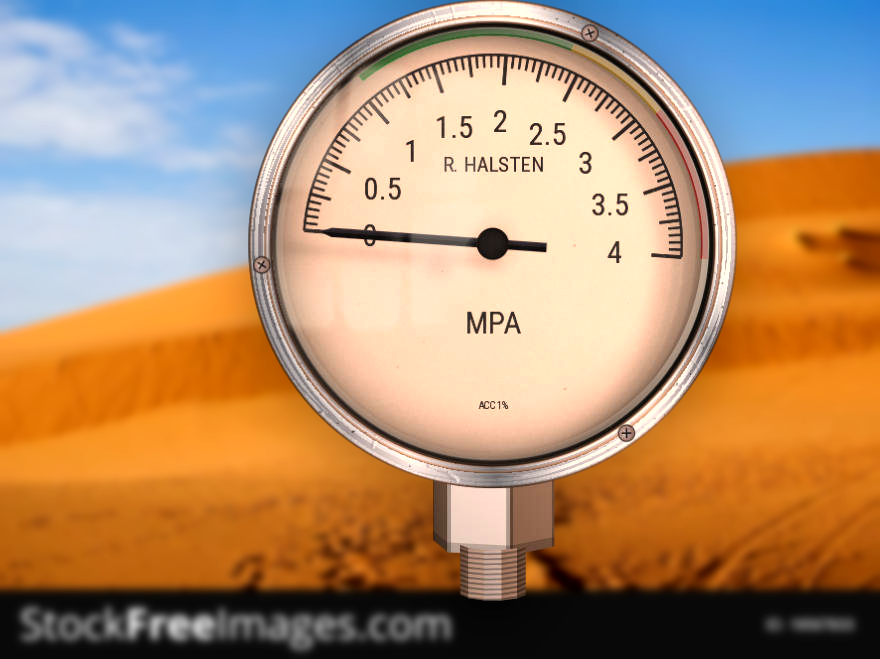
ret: 0MPa
